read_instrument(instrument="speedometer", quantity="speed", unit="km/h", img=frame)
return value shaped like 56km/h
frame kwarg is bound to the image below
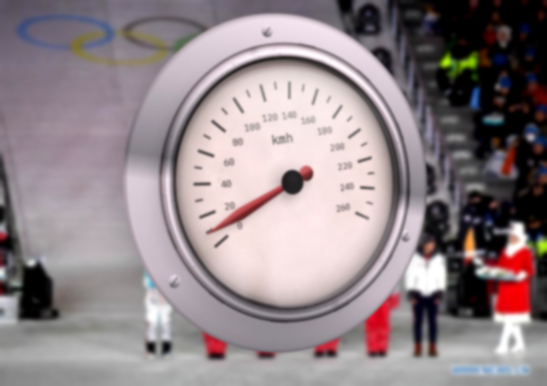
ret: 10km/h
